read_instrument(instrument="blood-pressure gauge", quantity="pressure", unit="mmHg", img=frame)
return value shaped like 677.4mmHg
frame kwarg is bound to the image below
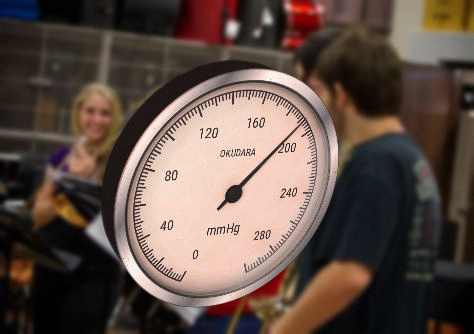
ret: 190mmHg
